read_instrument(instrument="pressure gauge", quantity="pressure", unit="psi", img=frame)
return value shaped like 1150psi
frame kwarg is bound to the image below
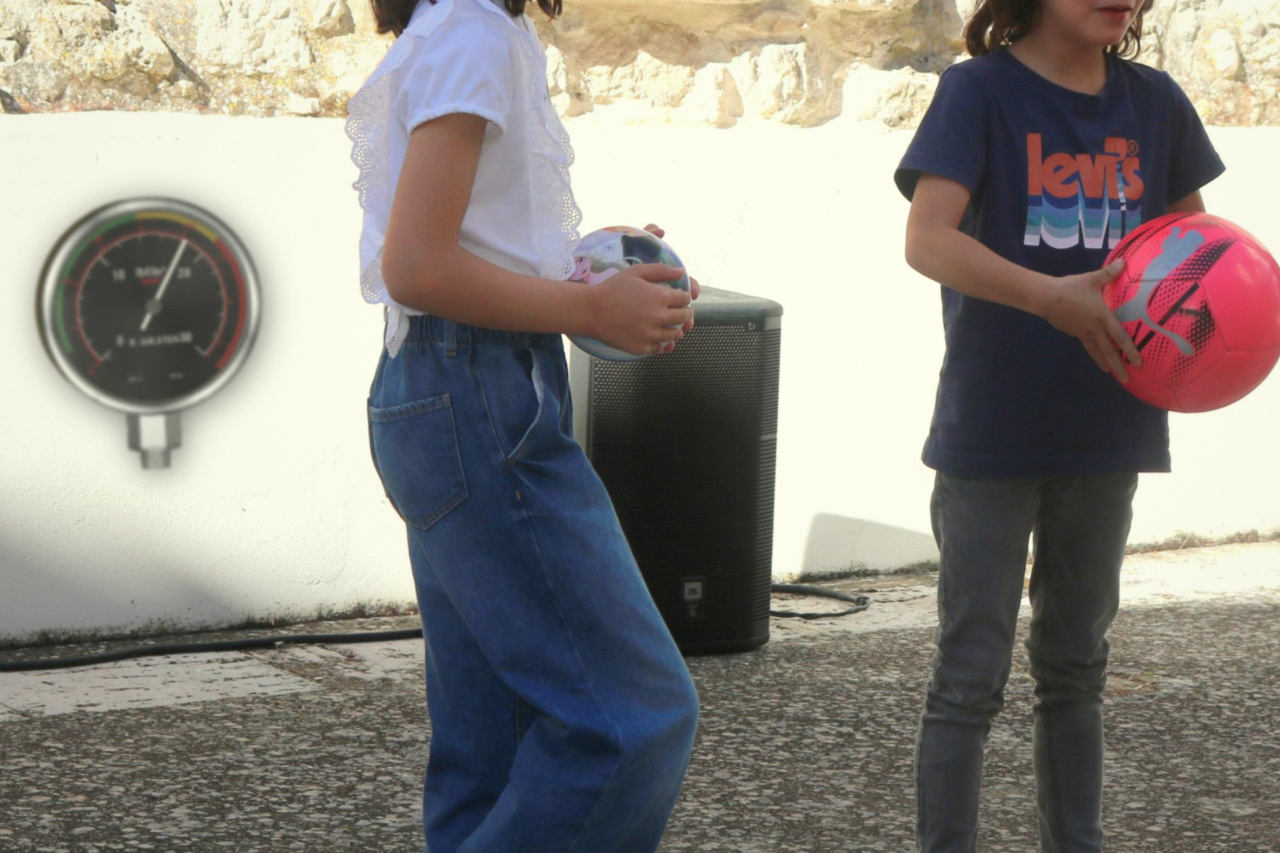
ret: 18psi
